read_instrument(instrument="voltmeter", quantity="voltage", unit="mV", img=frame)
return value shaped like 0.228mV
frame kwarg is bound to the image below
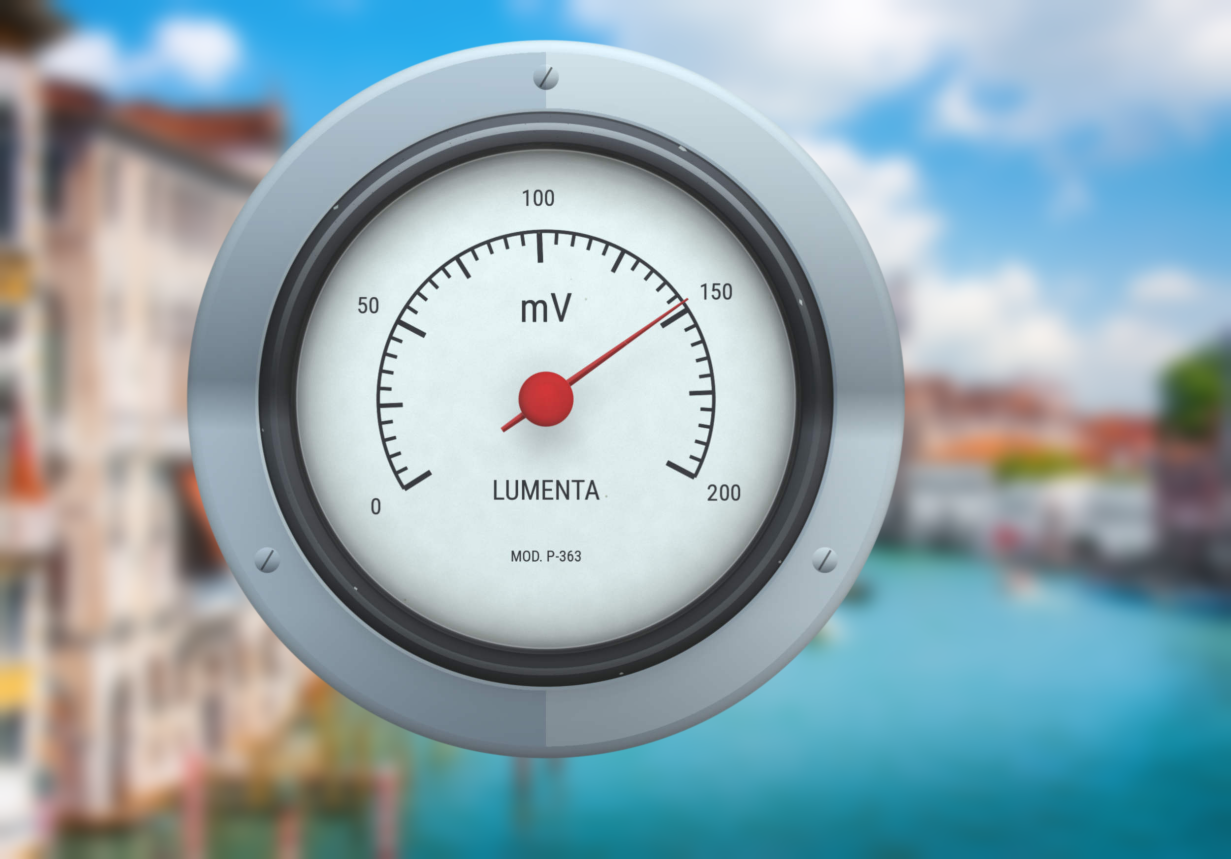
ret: 147.5mV
